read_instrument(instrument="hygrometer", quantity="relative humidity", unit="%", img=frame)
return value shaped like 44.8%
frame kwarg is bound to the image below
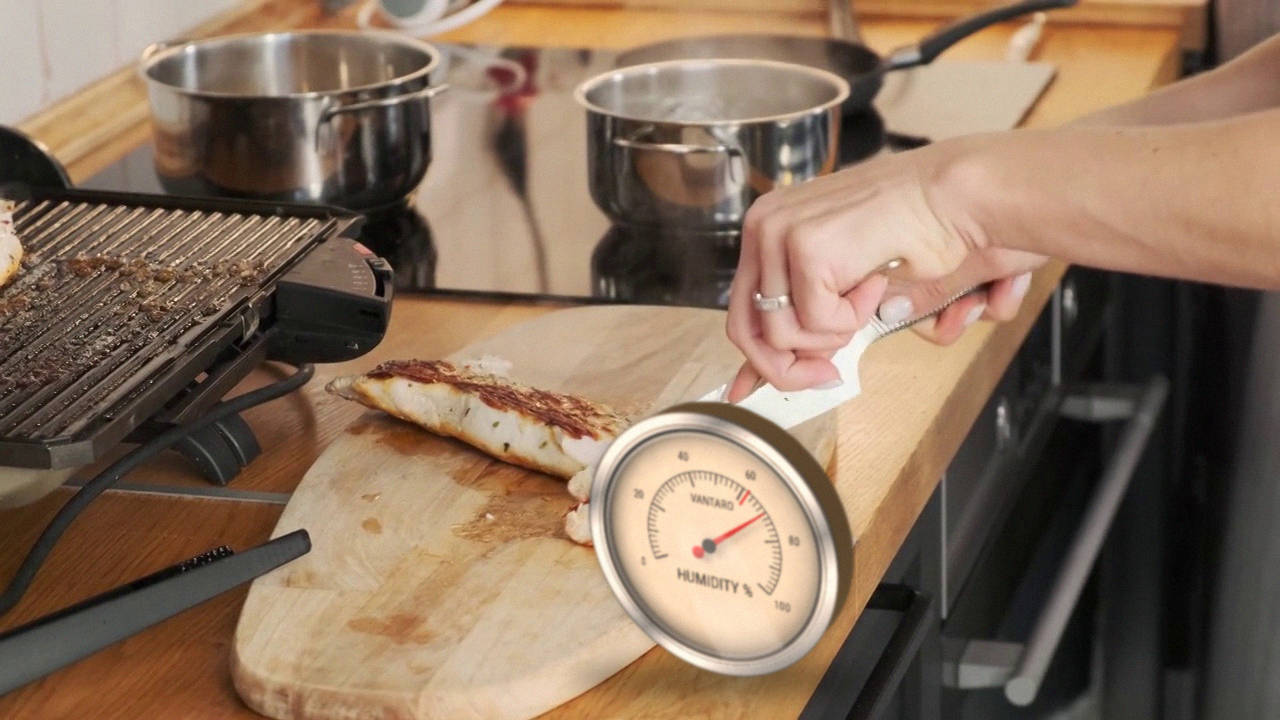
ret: 70%
